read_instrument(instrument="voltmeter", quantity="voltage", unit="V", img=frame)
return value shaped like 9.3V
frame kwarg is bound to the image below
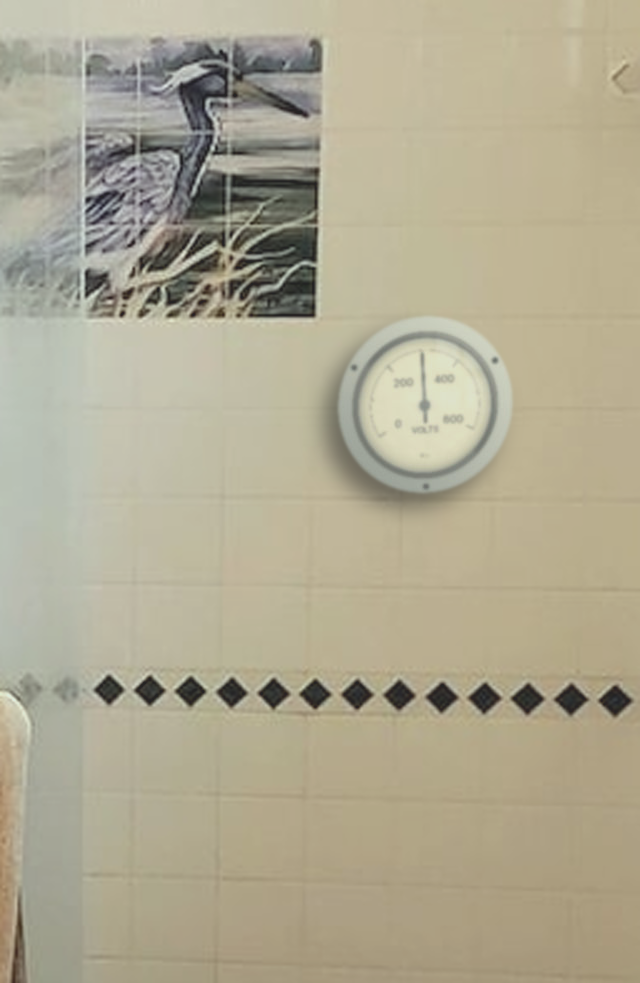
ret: 300V
